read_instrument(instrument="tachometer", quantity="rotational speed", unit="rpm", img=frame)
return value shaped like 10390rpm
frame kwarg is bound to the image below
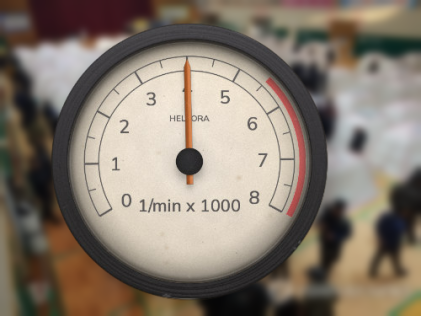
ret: 4000rpm
